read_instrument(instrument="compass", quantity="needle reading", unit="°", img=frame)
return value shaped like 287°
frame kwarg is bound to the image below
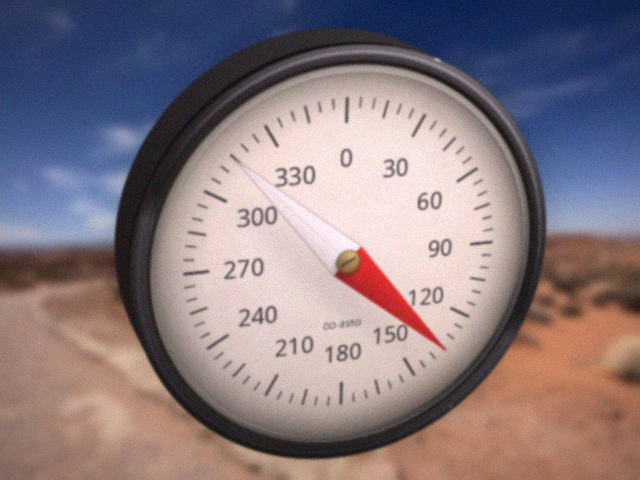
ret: 135°
